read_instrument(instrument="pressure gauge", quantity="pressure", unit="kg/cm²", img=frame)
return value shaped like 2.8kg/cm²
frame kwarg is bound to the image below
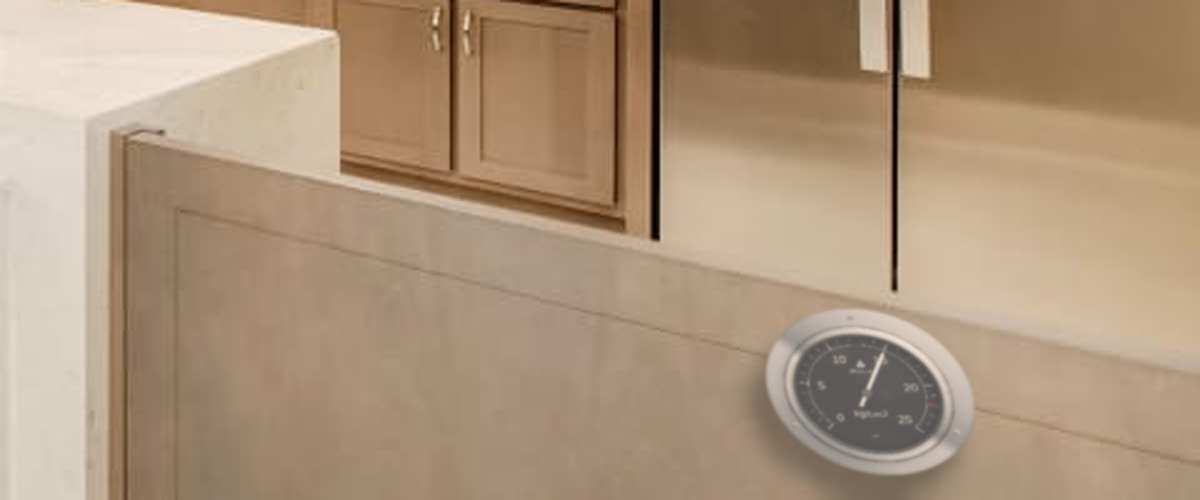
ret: 15kg/cm²
